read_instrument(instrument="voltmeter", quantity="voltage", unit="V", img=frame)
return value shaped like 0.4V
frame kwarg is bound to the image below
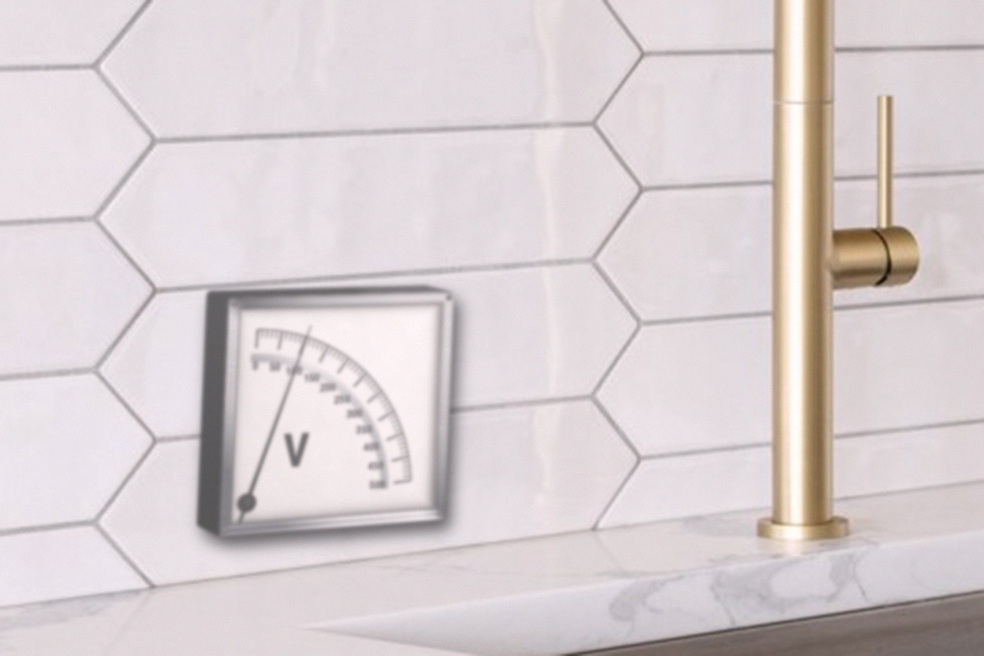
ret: 100V
